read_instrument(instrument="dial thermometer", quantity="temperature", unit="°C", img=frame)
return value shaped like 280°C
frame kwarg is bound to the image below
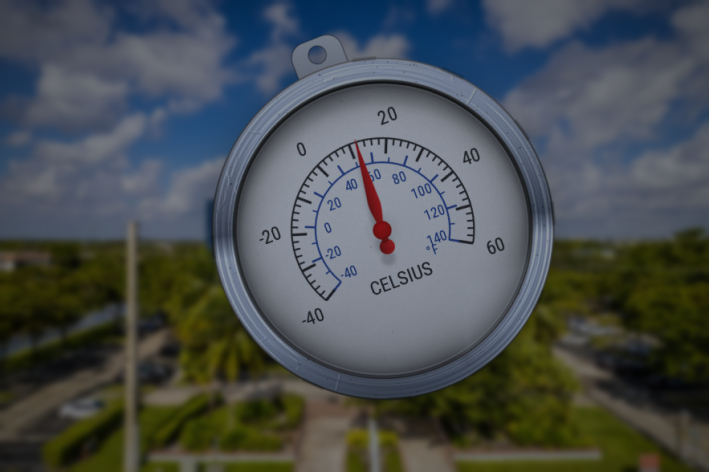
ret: 12°C
